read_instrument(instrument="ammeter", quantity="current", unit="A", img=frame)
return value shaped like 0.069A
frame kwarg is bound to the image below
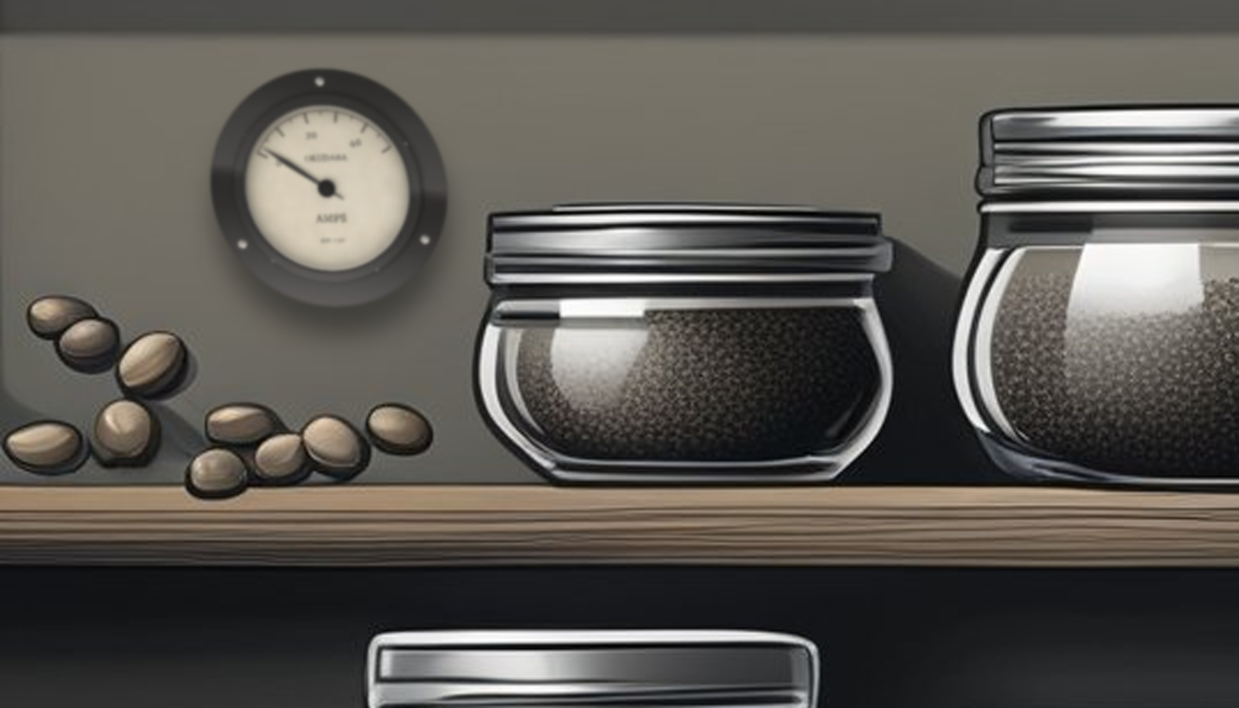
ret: 2.5A
